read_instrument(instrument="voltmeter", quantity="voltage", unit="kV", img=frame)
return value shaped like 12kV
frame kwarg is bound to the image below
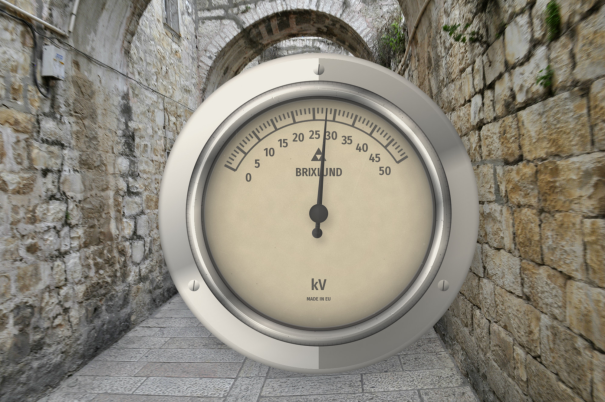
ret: 28kV
